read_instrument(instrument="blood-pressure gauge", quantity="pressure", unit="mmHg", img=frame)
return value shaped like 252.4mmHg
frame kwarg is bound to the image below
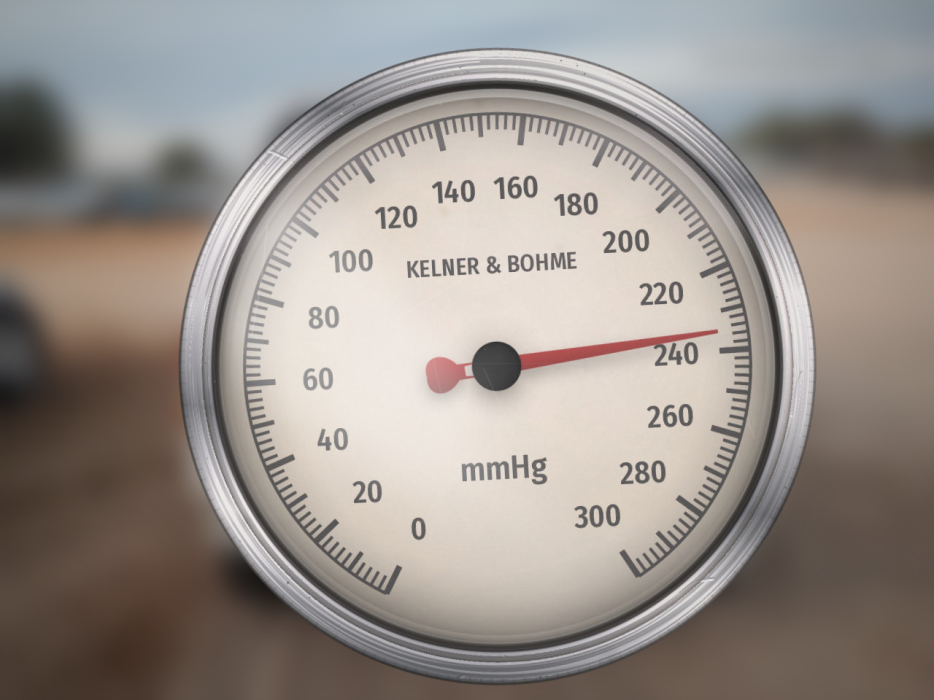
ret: 235mmHg
